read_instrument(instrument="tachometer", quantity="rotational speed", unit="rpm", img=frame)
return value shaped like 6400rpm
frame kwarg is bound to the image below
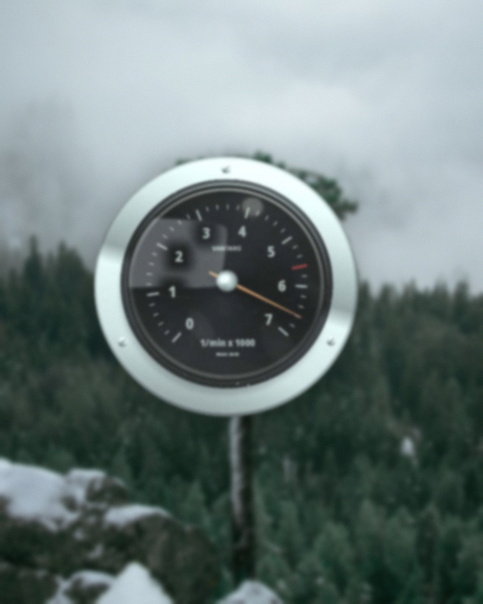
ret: 6600rpm
